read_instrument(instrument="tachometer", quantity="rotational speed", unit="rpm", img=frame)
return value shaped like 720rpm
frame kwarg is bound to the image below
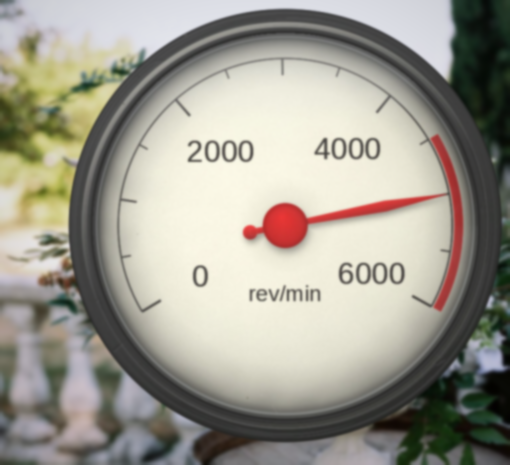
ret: 5000rpm
